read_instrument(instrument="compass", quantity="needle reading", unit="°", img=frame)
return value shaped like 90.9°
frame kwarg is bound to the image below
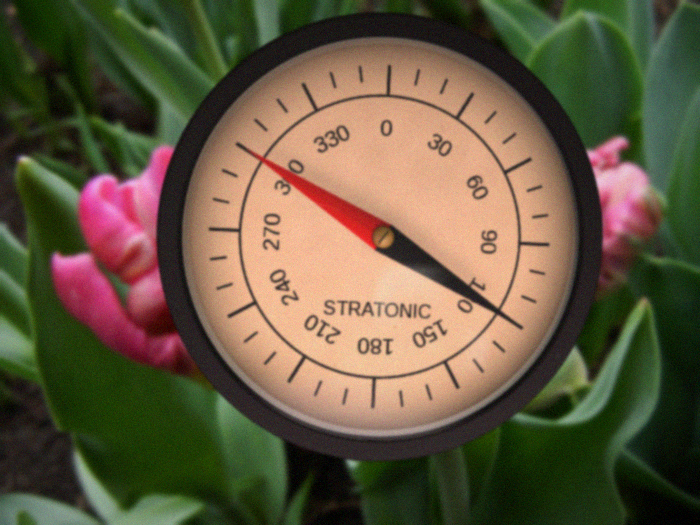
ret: 300°
